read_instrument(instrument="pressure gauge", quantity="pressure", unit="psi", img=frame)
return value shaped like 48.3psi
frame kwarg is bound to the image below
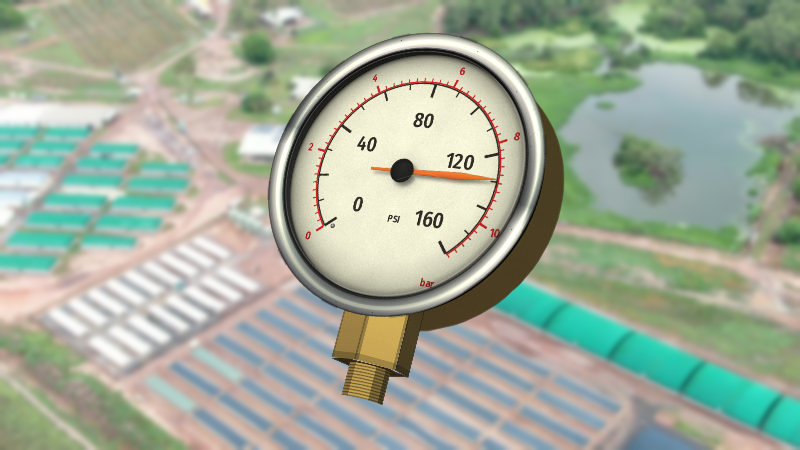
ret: 130psi
